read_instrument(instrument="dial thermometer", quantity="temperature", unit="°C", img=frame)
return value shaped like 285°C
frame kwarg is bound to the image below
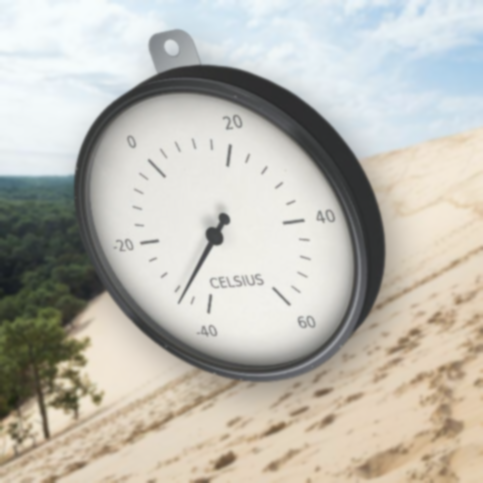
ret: -34°C
